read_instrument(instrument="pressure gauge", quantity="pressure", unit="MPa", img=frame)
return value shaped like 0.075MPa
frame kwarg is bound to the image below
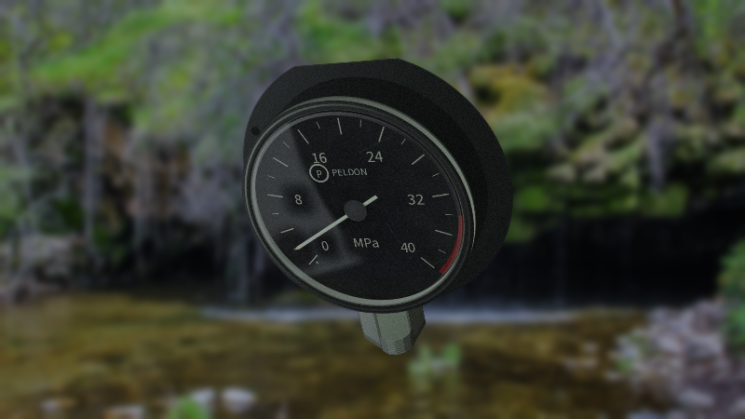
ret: 2MPa
